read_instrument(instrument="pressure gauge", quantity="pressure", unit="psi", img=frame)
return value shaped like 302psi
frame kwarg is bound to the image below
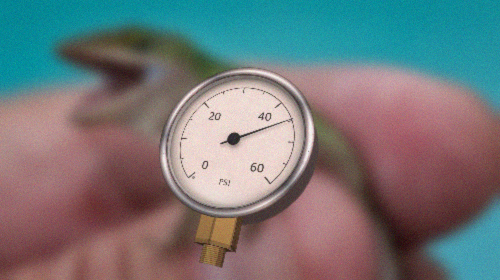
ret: 45psi
